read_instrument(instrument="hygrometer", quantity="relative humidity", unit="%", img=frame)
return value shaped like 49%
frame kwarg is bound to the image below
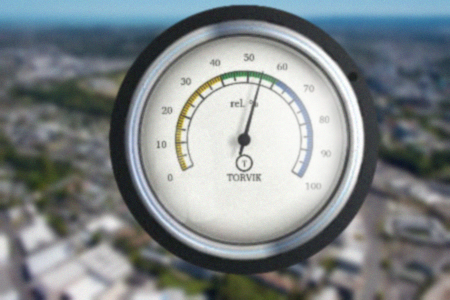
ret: 55%
